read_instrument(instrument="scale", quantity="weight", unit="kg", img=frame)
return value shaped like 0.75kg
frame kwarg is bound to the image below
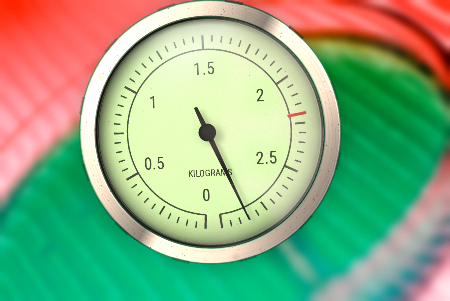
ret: 2.85kg
